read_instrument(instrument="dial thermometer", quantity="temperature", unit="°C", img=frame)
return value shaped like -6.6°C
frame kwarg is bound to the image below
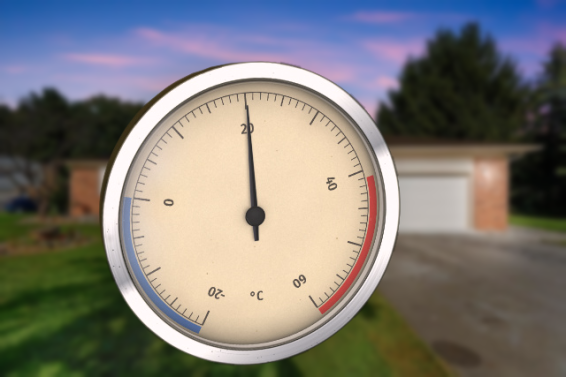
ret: 20°C
